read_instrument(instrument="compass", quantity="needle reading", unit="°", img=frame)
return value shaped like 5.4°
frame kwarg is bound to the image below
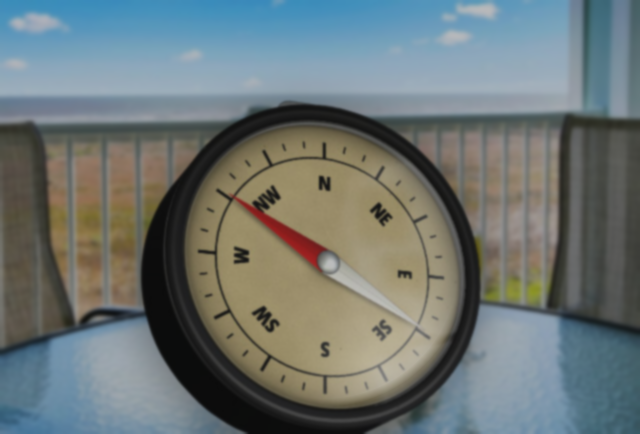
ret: 300°
